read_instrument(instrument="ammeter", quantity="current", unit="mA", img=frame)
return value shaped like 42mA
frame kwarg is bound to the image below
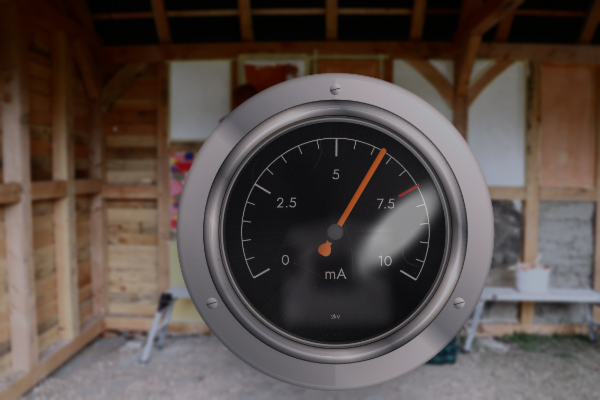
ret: 6.25mA
